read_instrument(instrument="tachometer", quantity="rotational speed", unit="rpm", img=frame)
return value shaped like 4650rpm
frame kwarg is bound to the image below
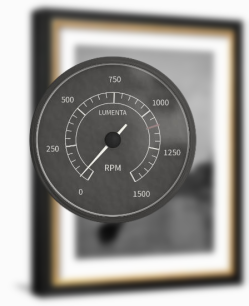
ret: 50rpm
